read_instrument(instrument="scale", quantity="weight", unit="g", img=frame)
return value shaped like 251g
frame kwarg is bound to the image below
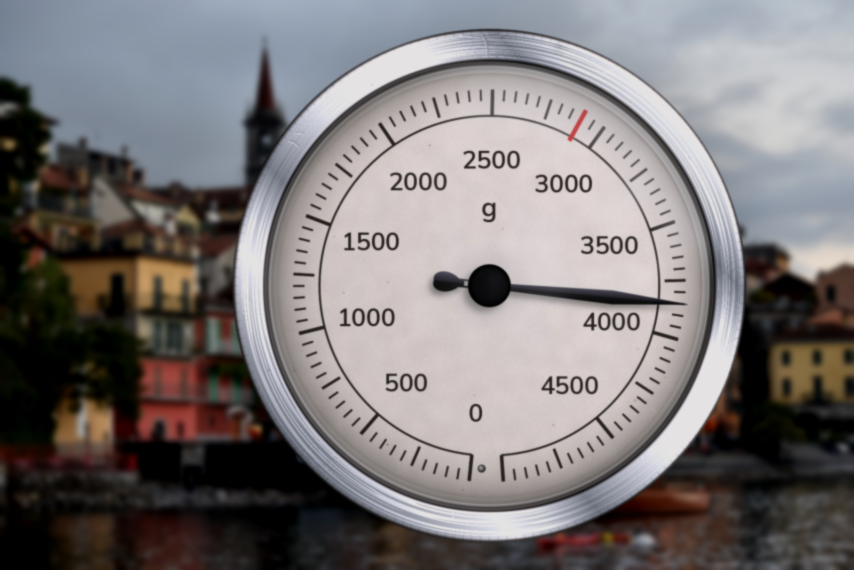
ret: 3850g
